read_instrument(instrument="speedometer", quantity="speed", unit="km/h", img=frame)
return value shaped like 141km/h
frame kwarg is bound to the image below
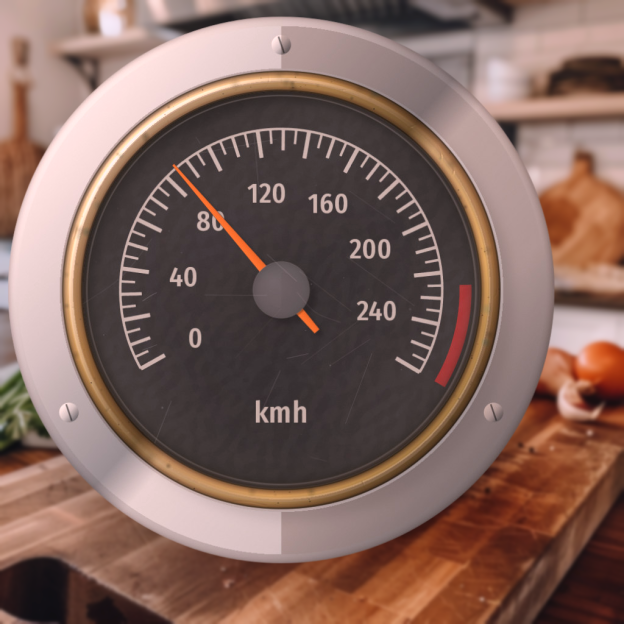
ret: 85km/h
